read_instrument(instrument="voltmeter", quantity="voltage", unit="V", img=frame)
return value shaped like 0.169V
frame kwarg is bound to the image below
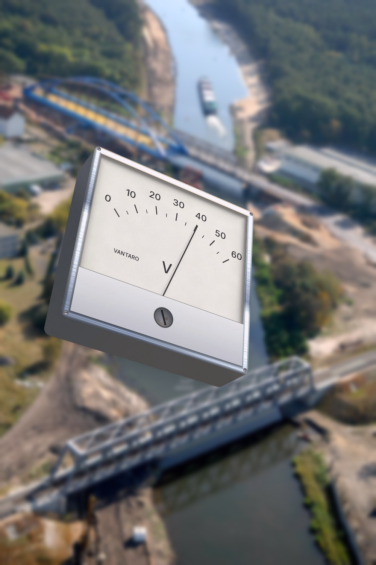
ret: 40V
